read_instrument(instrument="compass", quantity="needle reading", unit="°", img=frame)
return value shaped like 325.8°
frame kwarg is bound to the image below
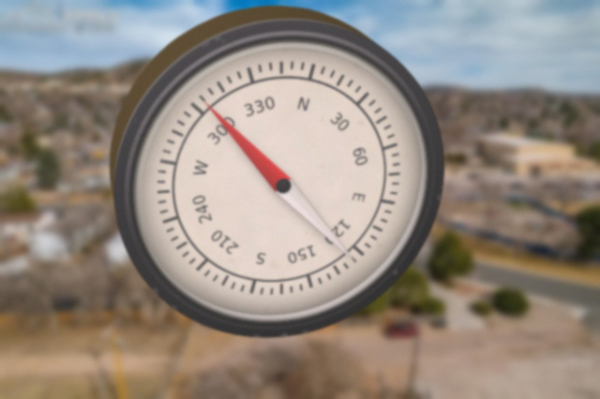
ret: 305°
